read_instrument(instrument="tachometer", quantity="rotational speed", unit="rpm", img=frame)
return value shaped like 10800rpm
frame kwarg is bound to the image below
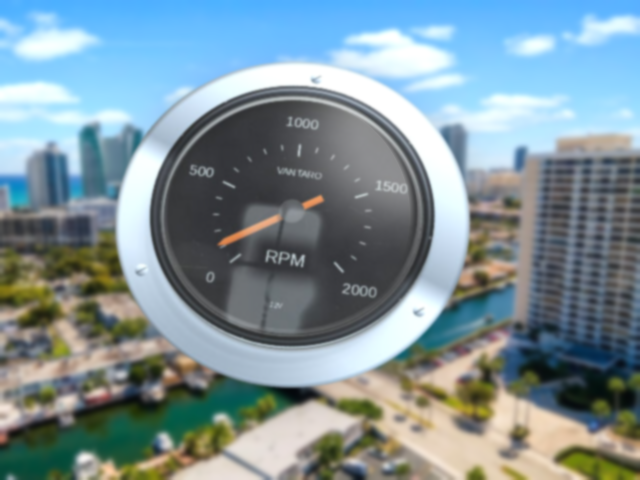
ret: 100rpm
